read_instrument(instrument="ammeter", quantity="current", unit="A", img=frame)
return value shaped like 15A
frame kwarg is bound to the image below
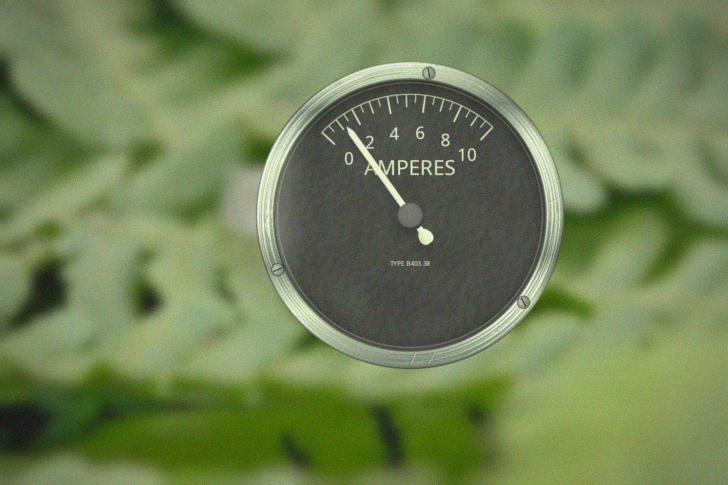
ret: 1.25A
